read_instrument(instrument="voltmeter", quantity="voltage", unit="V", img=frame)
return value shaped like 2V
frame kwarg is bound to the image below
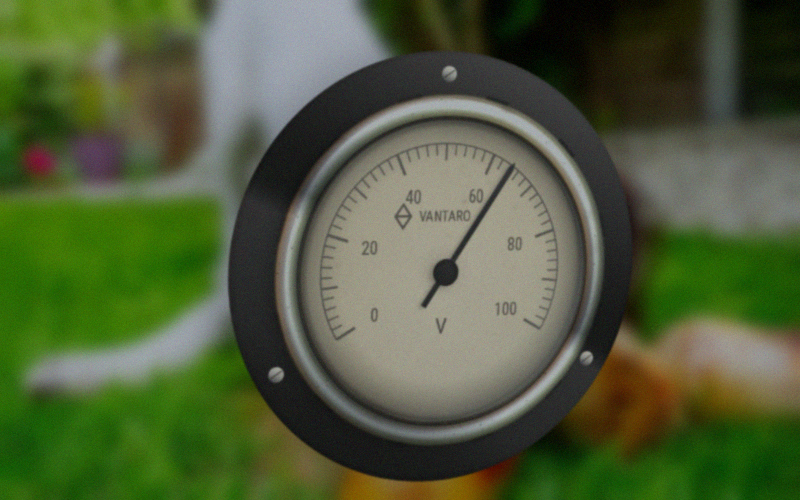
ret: 64V
